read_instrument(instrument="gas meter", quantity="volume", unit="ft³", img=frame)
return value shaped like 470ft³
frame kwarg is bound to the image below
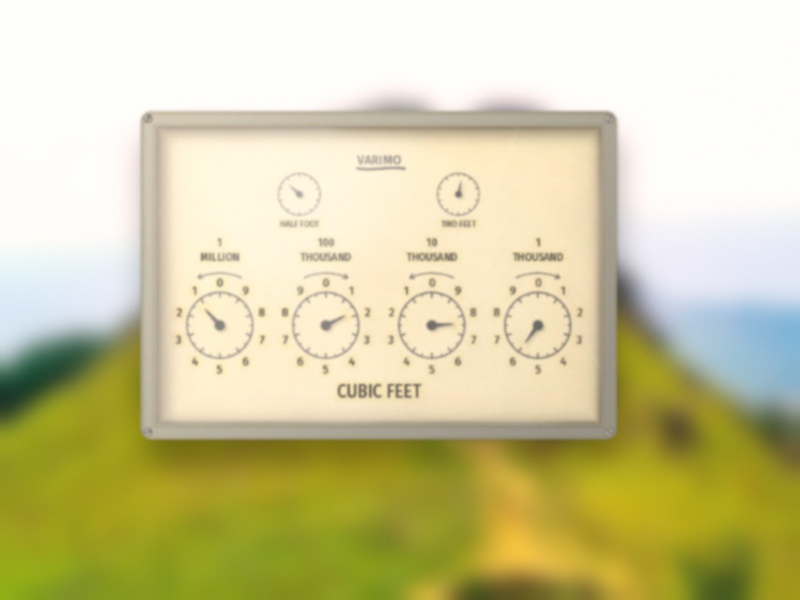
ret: 117600ft³
